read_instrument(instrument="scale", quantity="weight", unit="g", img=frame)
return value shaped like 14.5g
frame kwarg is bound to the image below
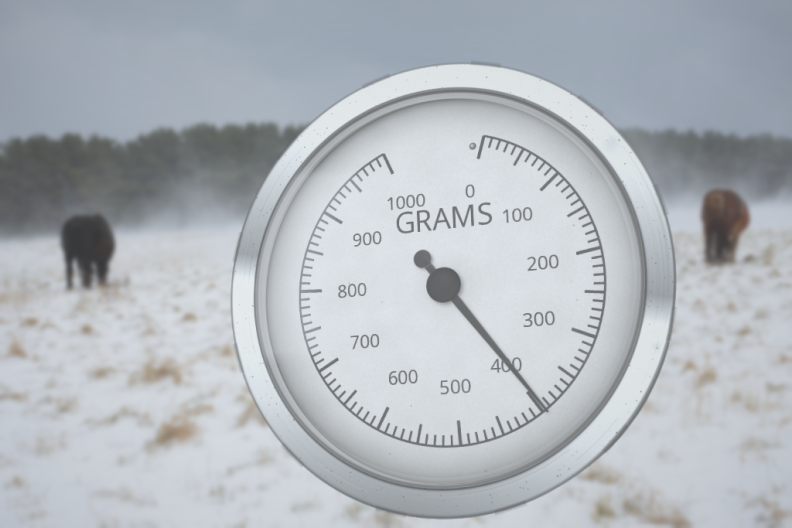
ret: 395g
